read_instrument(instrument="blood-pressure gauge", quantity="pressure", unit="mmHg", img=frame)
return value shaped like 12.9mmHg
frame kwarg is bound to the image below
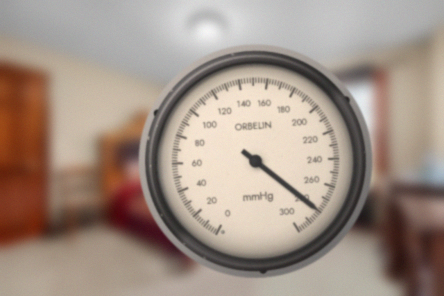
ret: 280mmHg
